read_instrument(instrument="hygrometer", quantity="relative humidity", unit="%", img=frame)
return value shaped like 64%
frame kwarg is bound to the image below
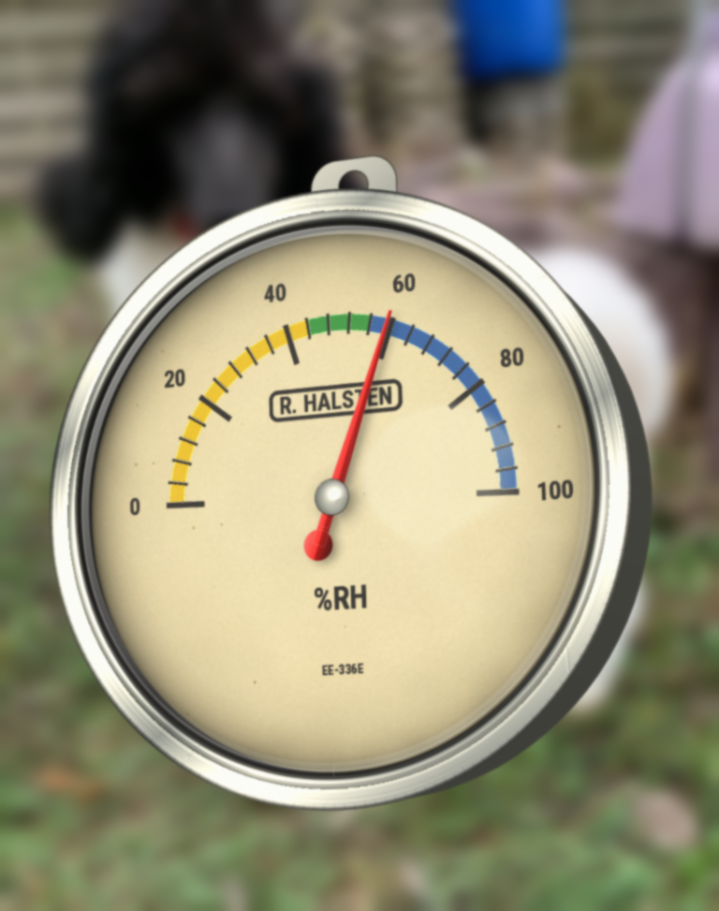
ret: 60%
